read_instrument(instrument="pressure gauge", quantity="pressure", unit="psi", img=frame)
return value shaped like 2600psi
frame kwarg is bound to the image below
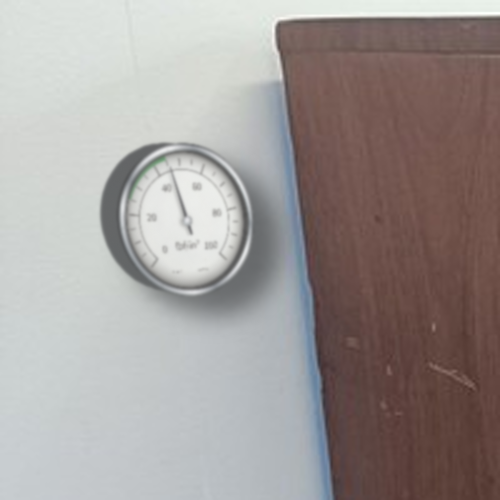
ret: 45psi
